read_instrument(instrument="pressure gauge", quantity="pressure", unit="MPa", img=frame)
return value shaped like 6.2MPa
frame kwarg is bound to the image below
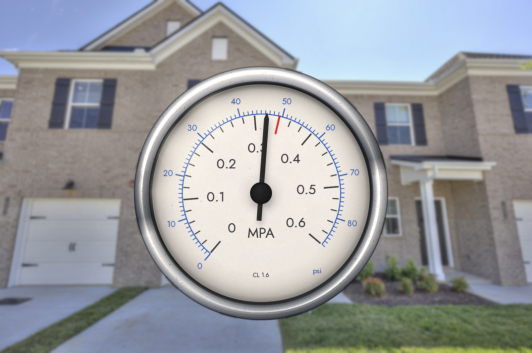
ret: 0.32MPa
